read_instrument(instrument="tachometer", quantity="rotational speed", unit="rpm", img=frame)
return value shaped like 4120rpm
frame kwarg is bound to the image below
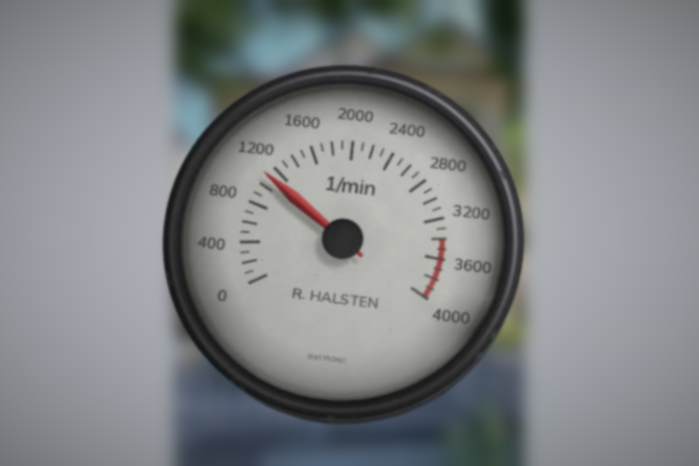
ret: 1100rpm
